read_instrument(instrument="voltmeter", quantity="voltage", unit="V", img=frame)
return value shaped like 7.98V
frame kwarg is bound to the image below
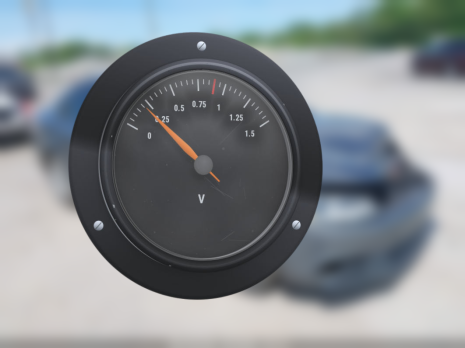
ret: 0.2V
